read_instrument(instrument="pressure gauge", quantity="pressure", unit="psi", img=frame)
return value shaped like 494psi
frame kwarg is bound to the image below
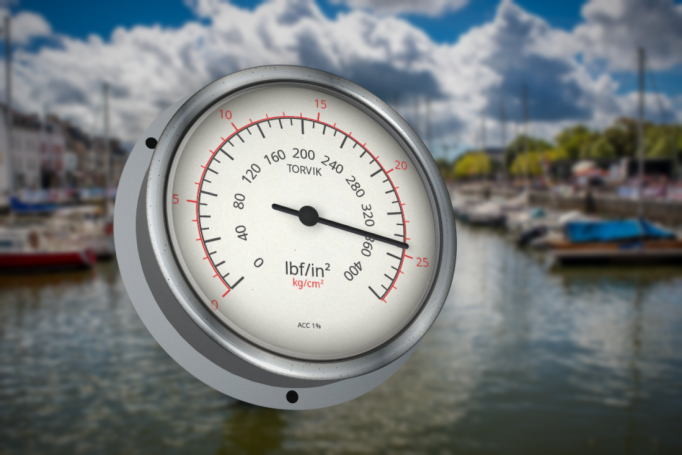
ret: 350psi
